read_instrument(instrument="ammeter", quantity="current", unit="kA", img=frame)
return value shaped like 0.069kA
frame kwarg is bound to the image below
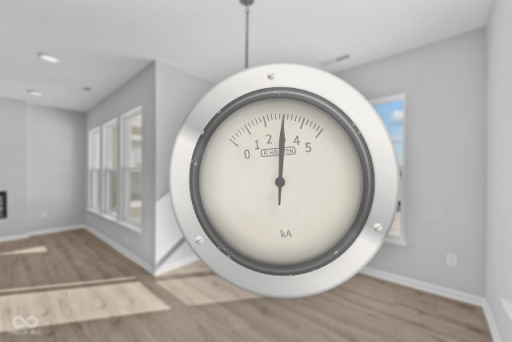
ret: 3kA
